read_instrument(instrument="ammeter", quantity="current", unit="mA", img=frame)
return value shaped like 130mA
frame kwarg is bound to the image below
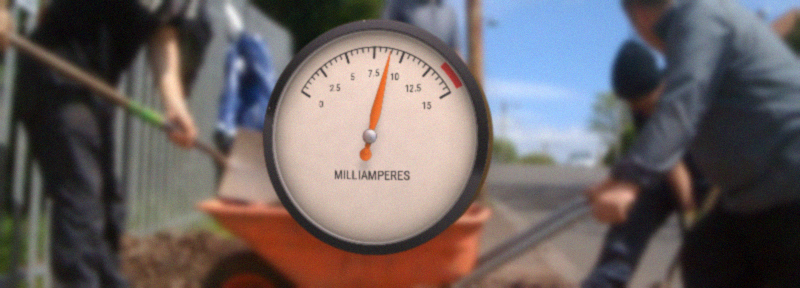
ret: 9mA
